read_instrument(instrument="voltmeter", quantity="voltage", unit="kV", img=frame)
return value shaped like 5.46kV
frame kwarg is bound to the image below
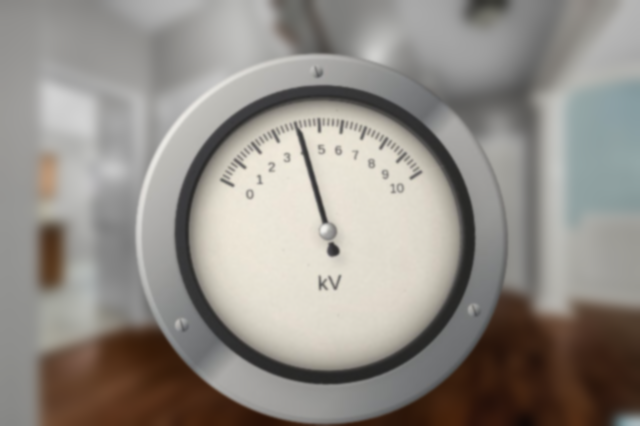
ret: 4kV
